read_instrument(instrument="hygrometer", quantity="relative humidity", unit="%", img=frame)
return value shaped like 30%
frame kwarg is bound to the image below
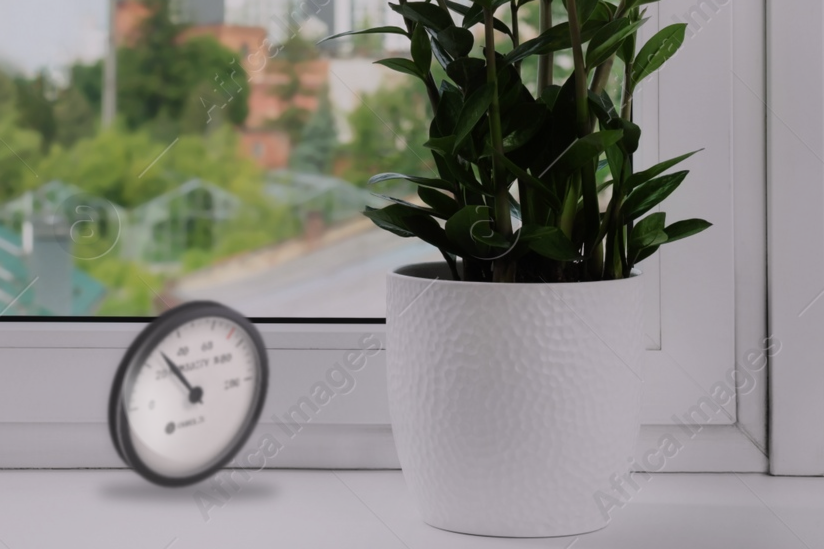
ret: 28%
